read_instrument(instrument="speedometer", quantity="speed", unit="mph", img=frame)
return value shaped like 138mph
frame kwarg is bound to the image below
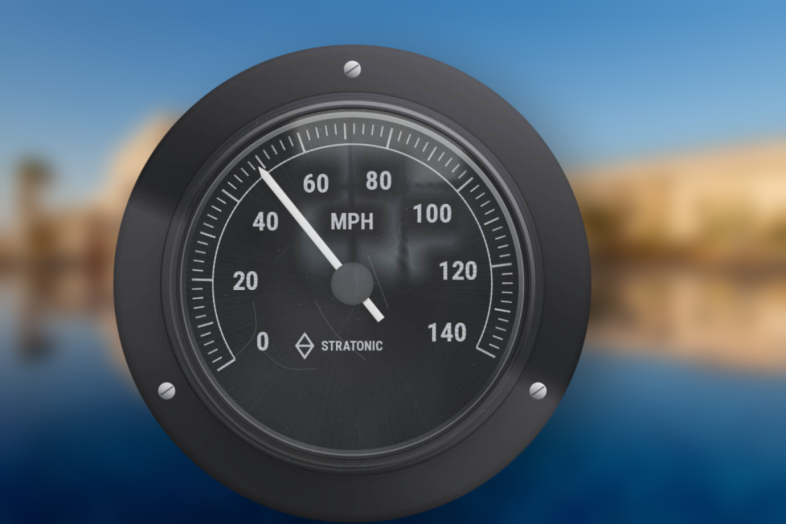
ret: 49mph
